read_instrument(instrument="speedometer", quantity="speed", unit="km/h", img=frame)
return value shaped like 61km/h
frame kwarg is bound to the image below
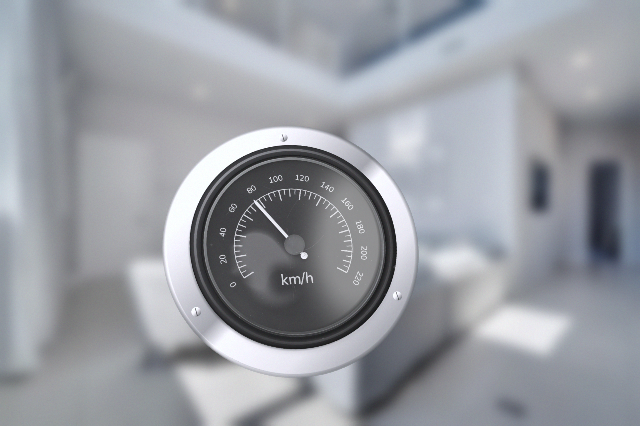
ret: 75km/h
